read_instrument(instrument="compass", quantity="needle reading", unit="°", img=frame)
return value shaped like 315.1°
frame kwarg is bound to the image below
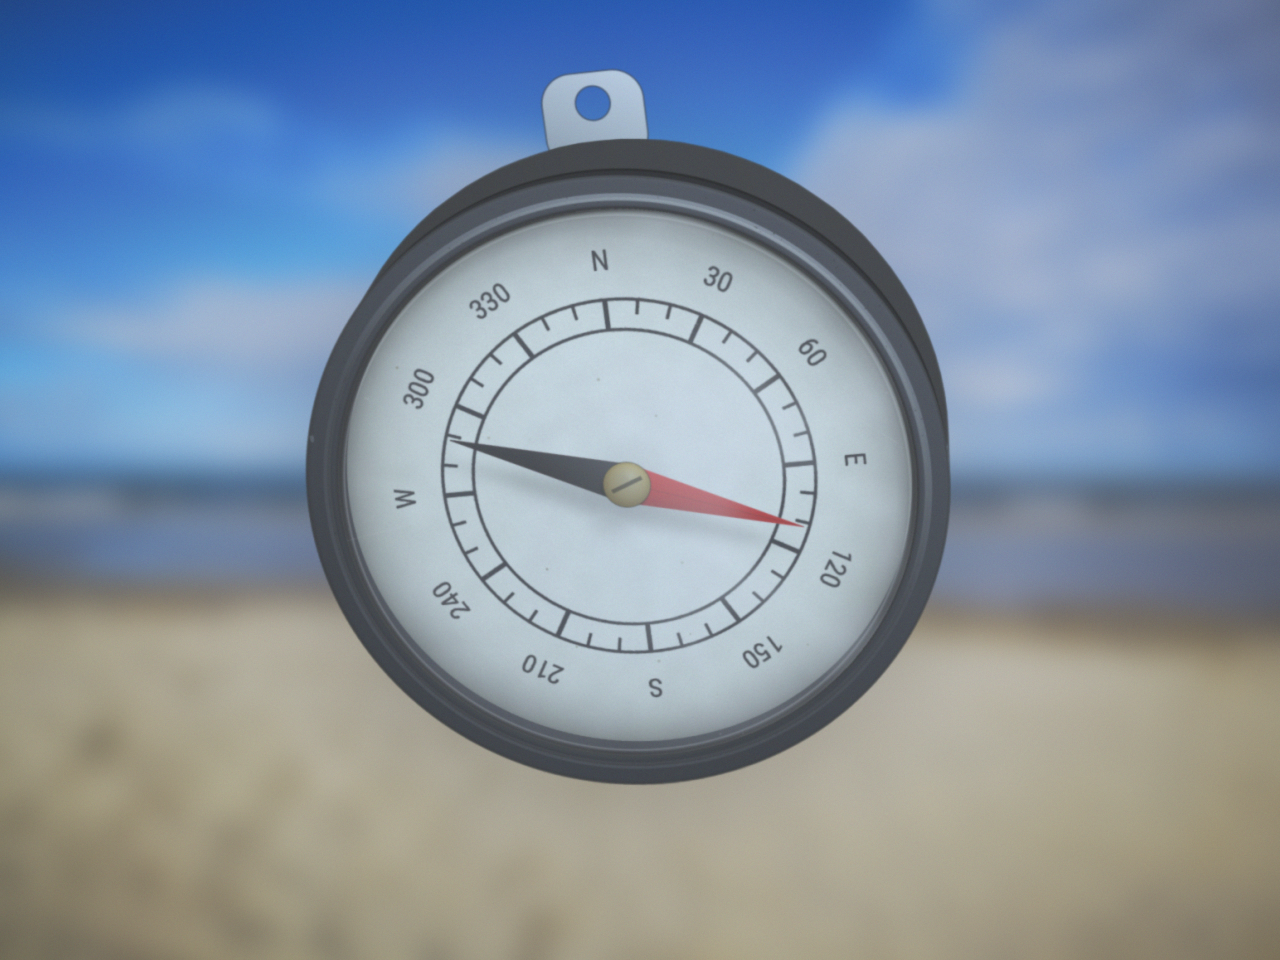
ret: 110°
